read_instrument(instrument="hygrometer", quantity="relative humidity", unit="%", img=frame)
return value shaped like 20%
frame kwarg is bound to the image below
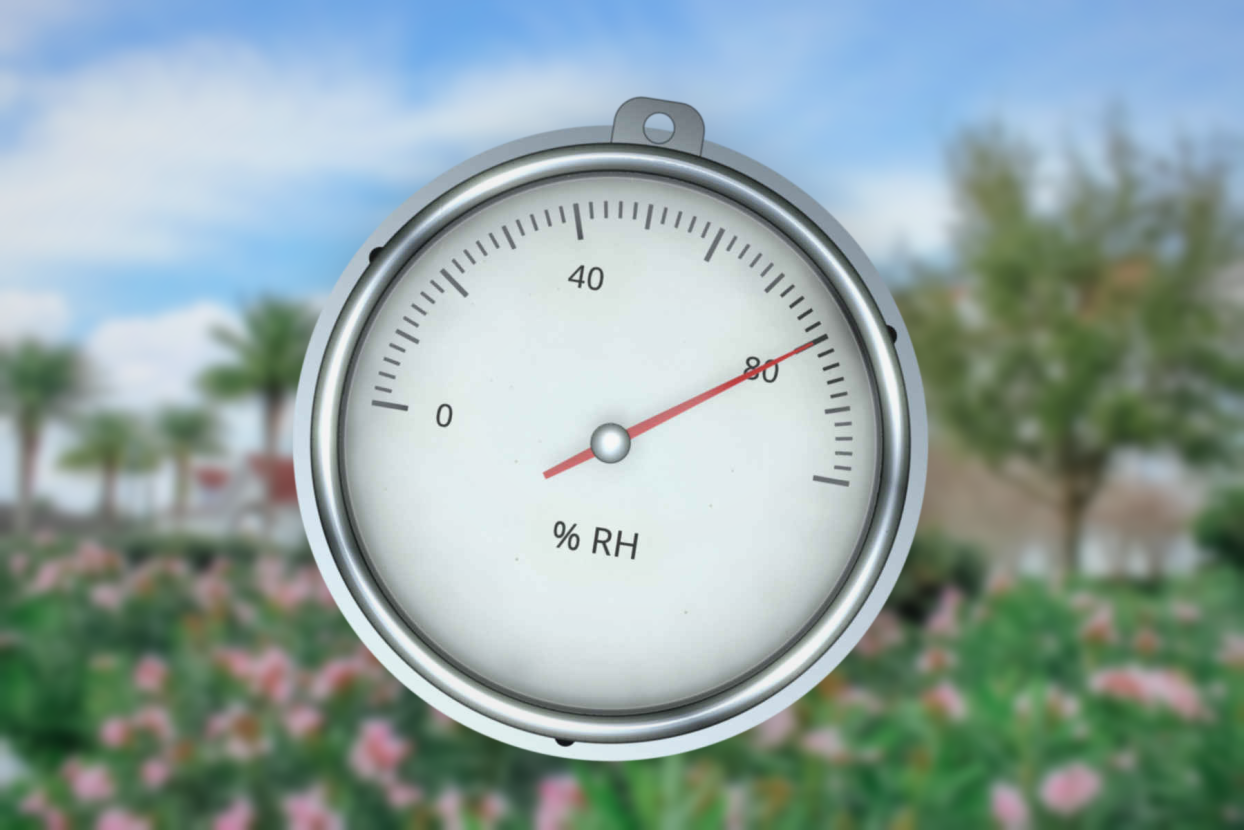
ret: 80%
